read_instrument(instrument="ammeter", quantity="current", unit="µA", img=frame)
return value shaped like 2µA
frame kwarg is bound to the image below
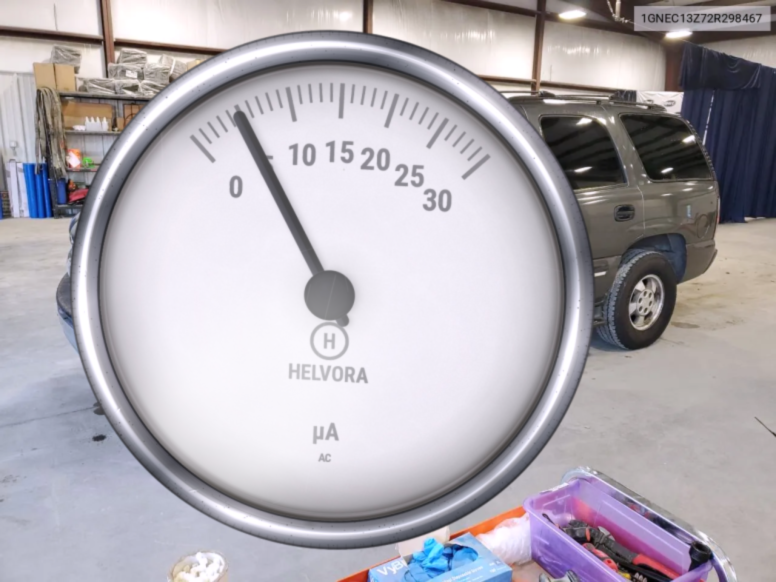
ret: 5µA
